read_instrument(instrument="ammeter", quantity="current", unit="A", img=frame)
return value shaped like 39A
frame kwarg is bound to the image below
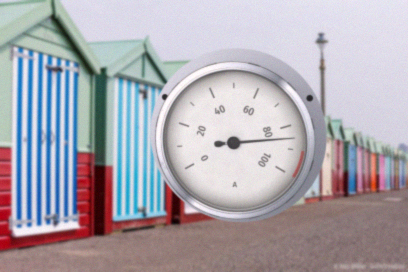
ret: 85A
